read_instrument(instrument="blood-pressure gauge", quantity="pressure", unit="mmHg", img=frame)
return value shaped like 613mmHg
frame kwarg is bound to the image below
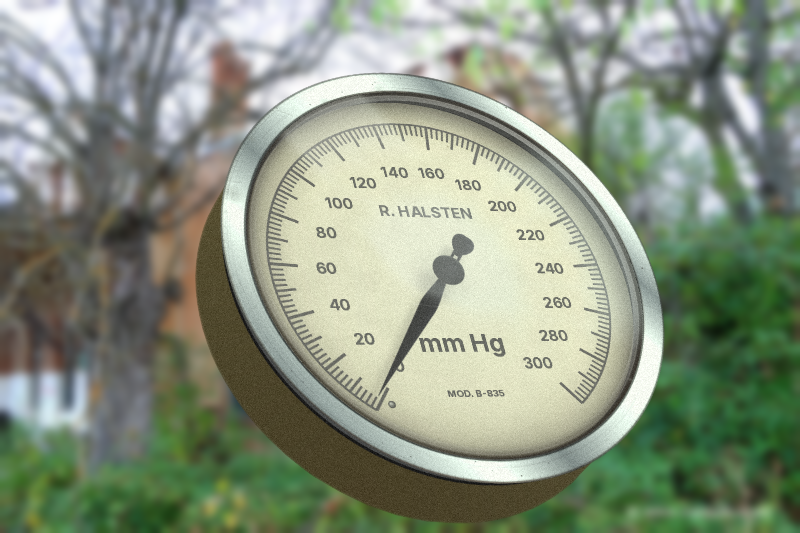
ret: 2mmHg
